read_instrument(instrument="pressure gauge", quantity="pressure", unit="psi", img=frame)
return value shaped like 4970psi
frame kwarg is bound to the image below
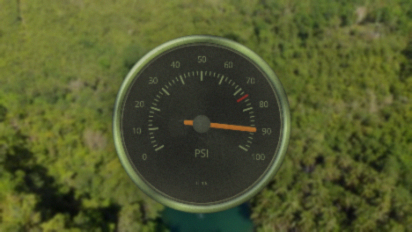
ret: 90psi
